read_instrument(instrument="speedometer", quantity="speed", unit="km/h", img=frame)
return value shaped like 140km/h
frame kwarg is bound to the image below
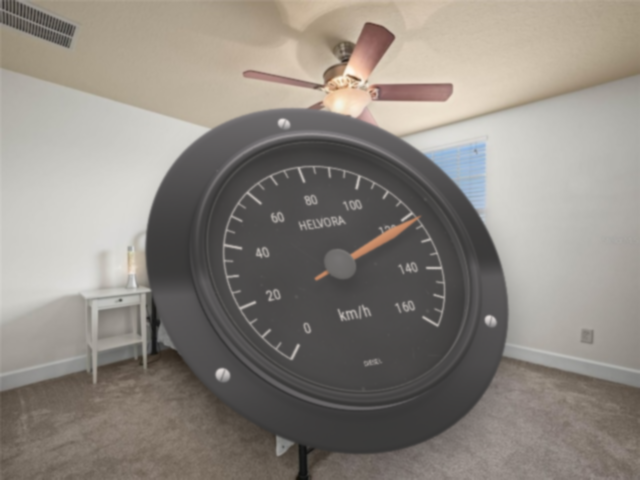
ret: 122.5km/h
